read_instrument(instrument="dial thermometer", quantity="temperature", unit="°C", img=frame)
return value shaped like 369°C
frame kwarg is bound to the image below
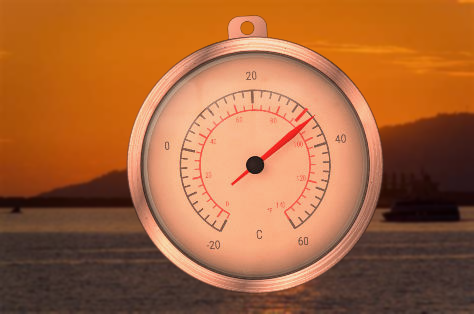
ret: 34°C
